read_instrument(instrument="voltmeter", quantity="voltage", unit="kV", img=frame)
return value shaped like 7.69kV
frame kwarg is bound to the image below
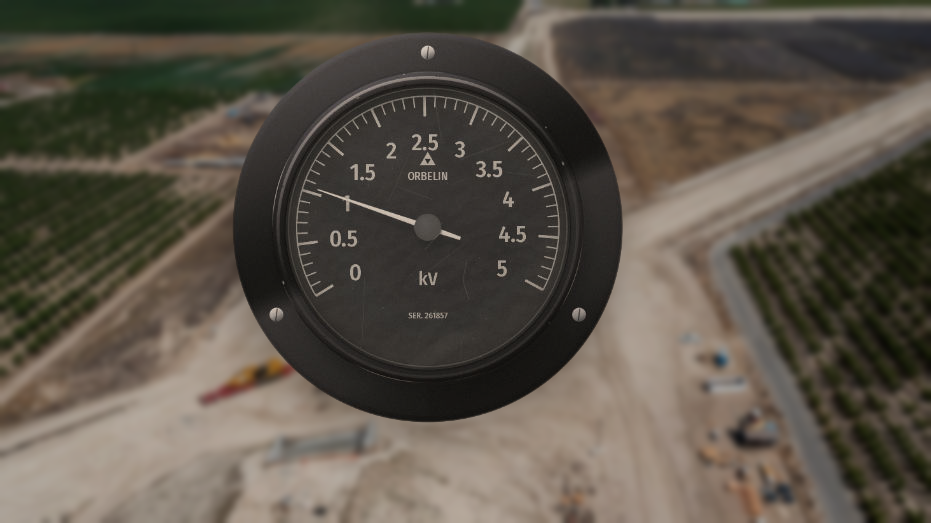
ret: 1.05kV
